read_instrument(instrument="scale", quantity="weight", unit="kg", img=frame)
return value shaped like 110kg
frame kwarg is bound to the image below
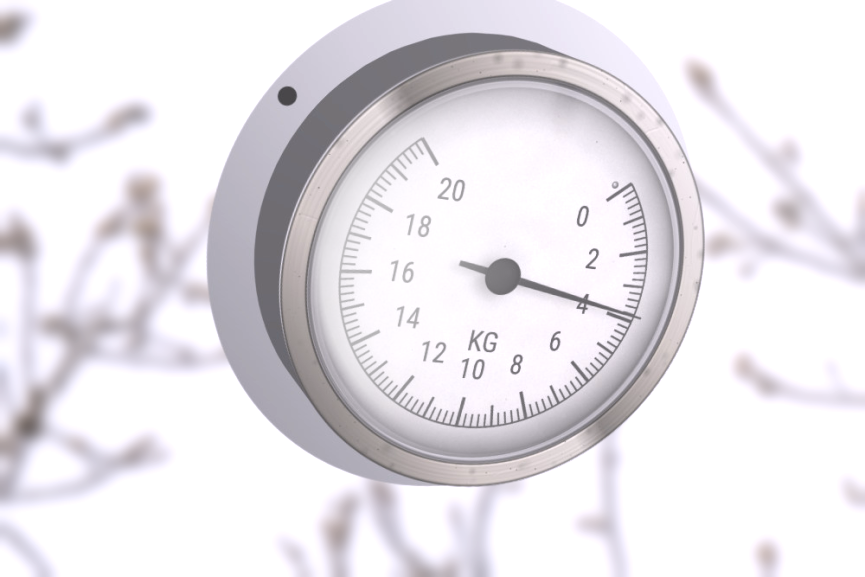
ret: 3.8kg
